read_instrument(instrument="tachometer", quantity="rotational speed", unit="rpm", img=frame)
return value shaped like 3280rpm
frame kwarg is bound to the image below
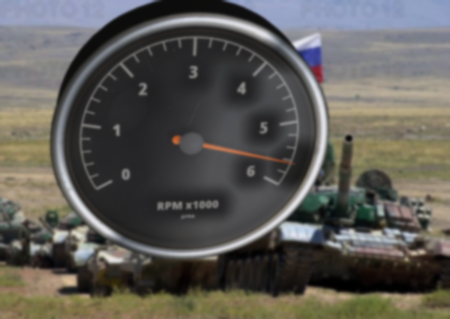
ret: 5600rpm
